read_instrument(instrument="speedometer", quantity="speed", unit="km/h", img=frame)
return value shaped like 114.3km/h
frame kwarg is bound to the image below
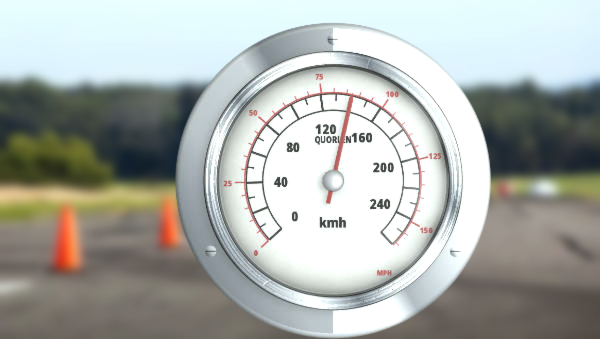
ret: 140km/h
